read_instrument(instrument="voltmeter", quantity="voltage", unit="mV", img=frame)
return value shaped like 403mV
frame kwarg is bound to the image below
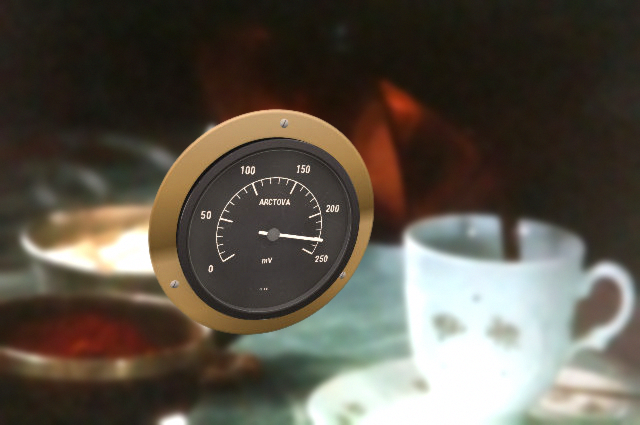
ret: 230mV
